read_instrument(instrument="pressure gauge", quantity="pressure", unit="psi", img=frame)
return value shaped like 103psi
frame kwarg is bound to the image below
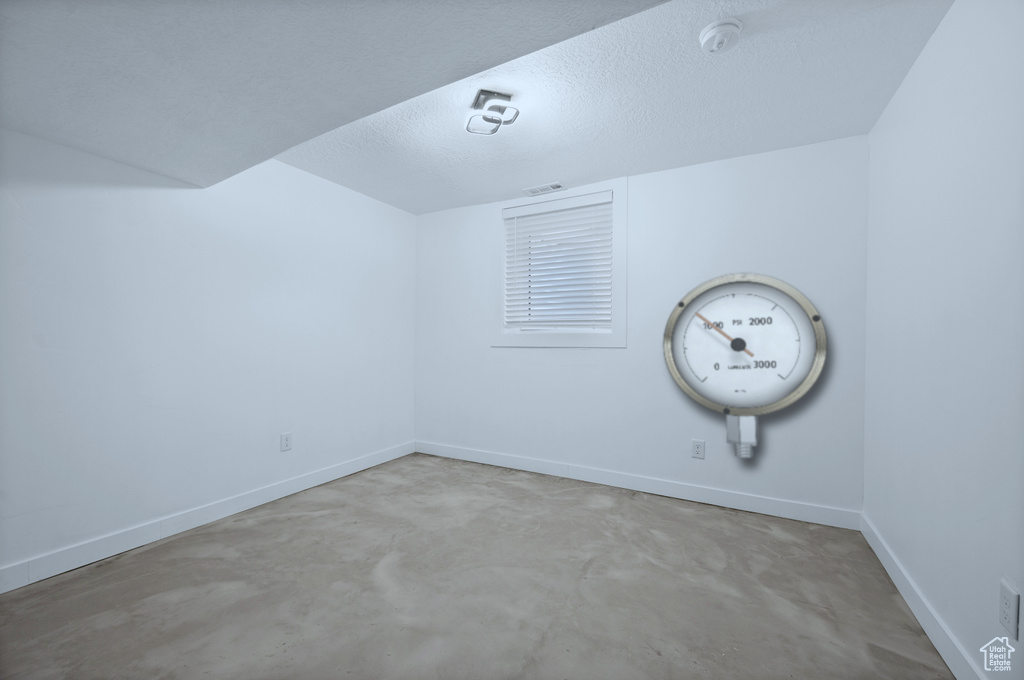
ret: 1000psi
